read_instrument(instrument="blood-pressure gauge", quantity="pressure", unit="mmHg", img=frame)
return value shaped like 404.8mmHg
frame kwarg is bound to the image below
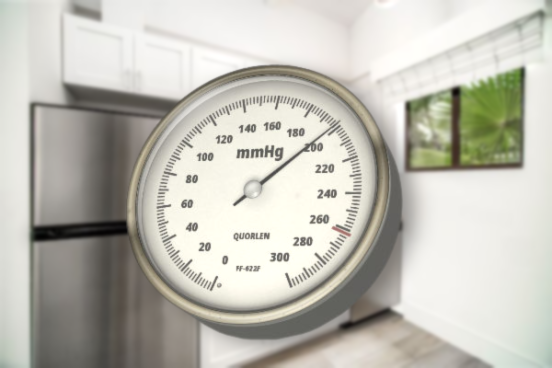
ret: 200mmHg
